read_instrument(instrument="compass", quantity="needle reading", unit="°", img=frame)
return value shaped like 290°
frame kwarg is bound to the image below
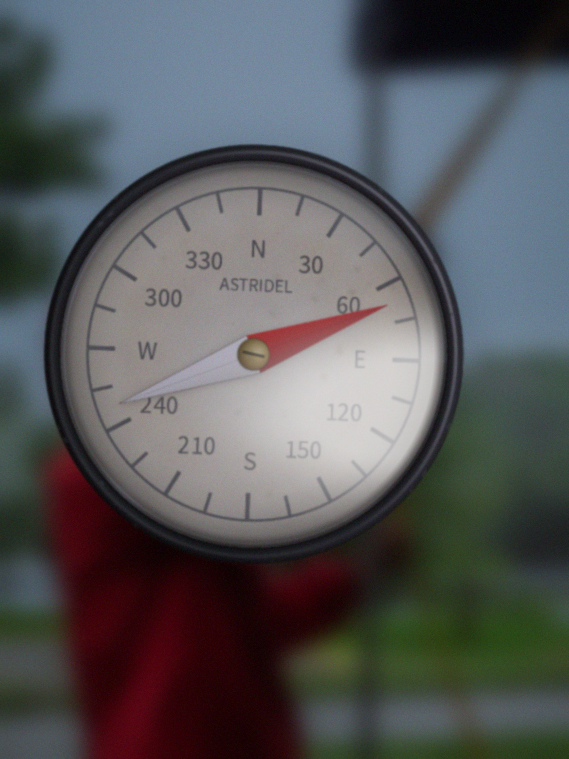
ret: 67.5°
